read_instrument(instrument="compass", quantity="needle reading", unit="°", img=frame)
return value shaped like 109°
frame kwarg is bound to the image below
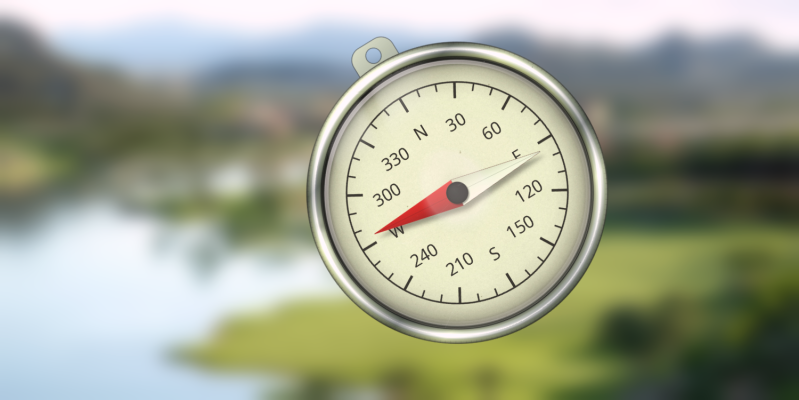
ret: 275°
